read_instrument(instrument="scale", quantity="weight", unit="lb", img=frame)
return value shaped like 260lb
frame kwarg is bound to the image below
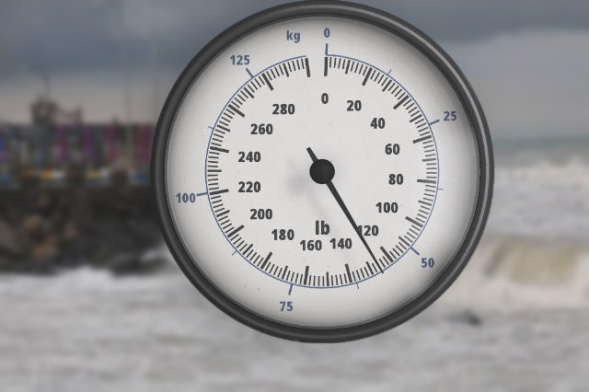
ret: 126lb
